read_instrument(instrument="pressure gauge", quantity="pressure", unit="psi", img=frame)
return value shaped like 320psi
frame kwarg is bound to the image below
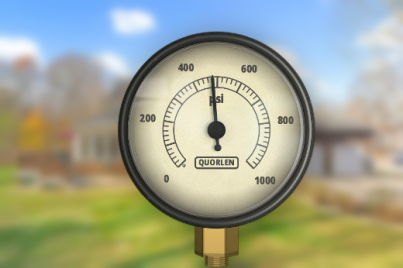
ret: 480psi
